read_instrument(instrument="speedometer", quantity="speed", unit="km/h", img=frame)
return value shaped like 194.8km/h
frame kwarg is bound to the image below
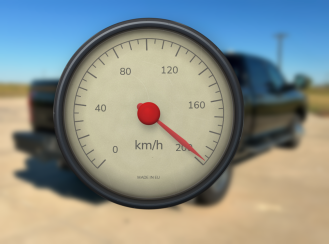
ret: 197.5km/h
